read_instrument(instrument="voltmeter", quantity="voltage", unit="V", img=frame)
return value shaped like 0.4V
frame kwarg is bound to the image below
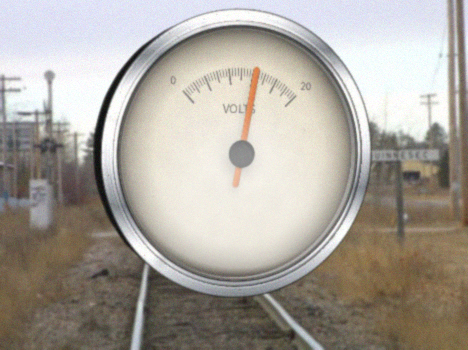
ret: 12V
